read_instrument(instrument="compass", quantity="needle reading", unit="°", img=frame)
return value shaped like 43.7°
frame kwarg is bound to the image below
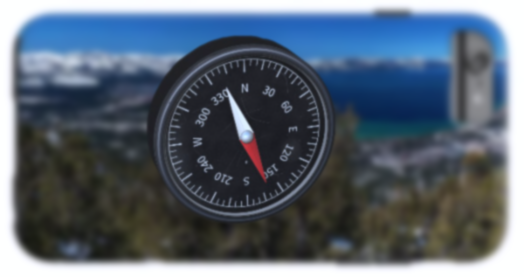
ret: 160°
